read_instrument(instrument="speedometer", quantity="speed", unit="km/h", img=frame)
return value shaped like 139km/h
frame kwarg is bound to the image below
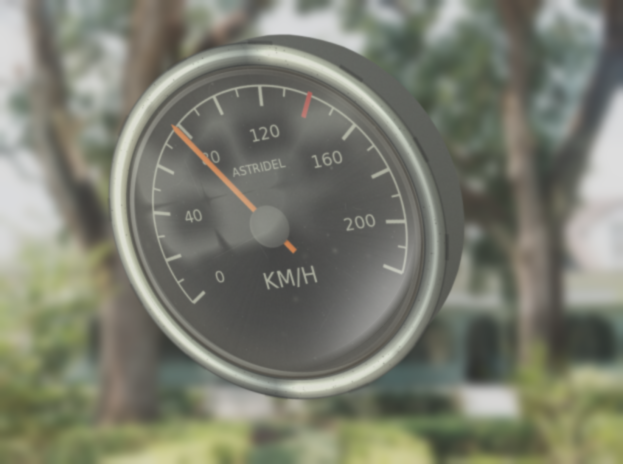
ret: 80km/h
